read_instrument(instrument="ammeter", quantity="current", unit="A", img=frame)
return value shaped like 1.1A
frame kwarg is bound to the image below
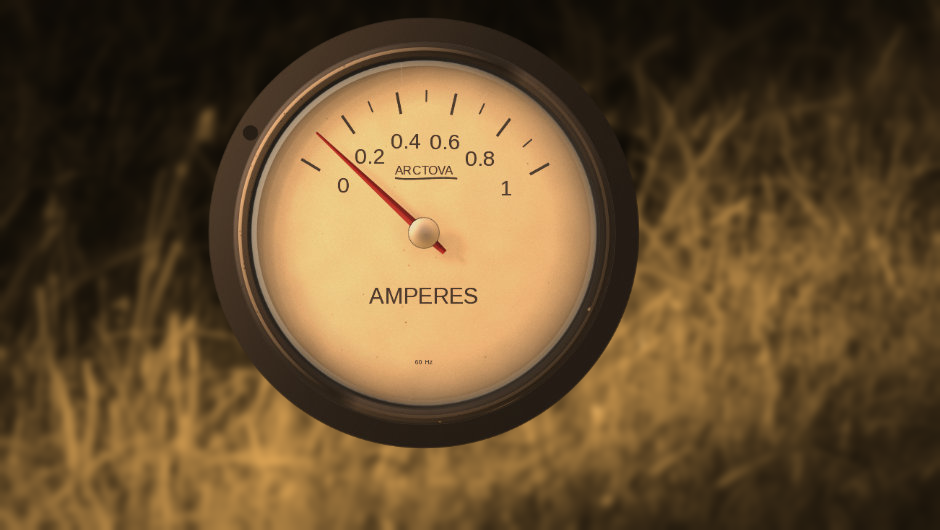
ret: 0.1A
